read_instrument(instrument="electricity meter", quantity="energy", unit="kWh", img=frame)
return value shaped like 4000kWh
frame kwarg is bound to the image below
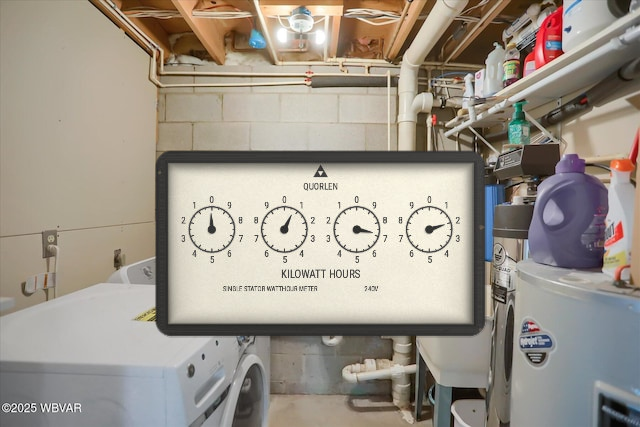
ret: 72kWh
